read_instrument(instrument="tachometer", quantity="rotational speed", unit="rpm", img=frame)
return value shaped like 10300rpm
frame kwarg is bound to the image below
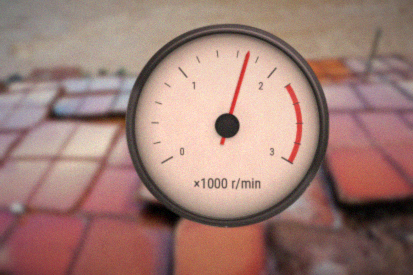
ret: 1700rpm
